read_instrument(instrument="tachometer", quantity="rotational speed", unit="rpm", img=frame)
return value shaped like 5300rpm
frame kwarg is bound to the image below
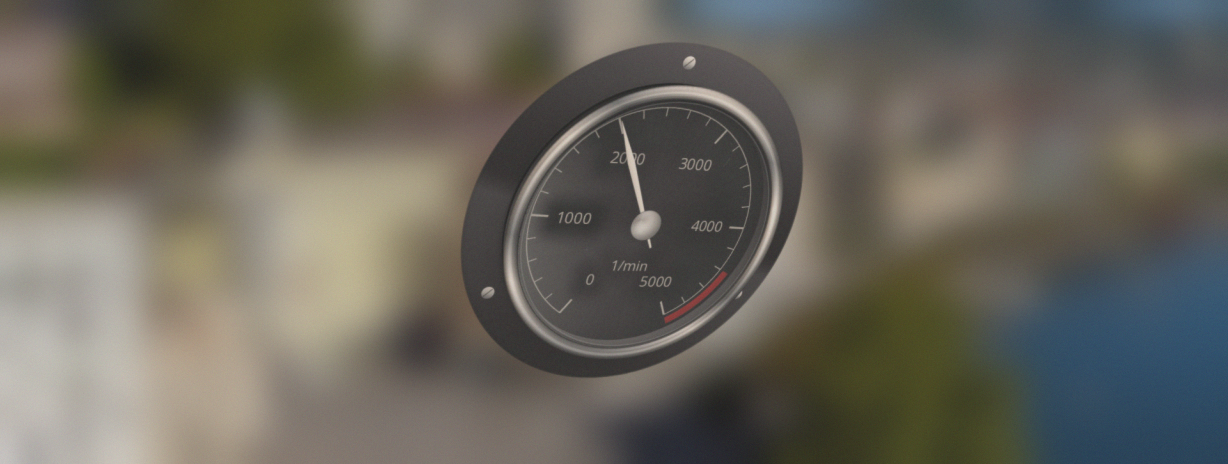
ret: 2000rpm
